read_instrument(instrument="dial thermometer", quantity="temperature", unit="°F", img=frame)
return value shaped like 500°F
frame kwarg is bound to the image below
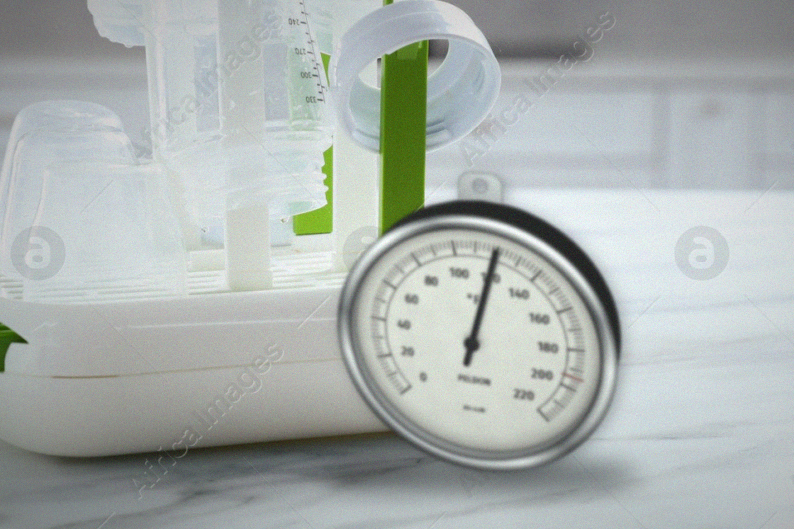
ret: 120°F
